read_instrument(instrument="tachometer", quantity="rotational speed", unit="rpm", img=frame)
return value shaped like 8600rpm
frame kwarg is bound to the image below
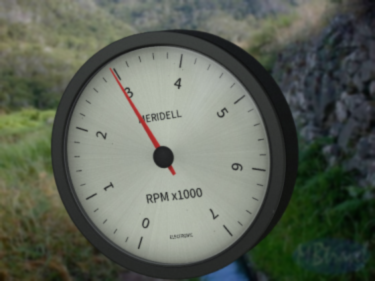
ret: 3000rpm
